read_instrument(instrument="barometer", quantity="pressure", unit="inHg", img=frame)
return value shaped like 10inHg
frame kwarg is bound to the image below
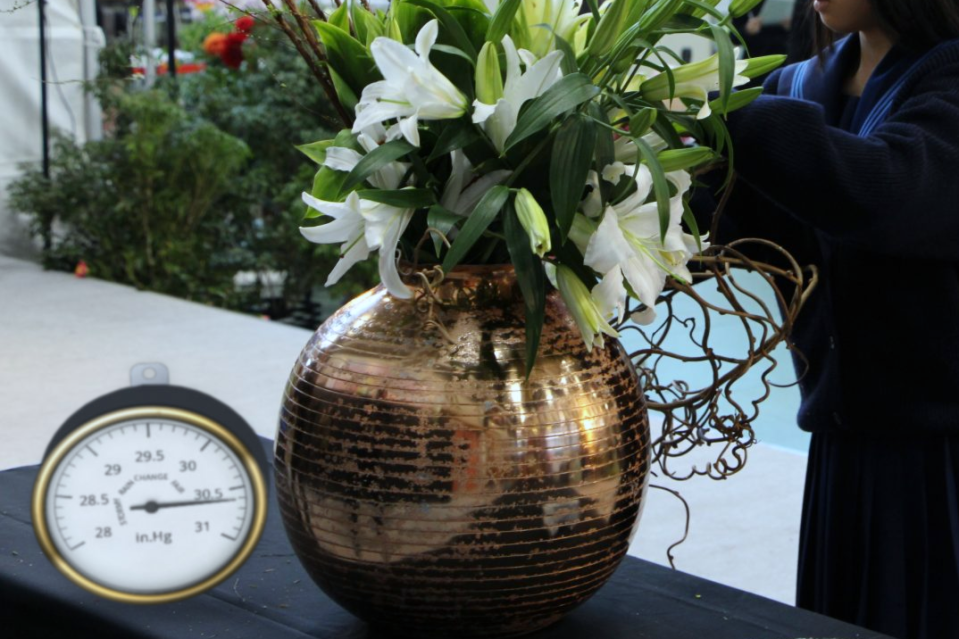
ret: 30.6inHg
